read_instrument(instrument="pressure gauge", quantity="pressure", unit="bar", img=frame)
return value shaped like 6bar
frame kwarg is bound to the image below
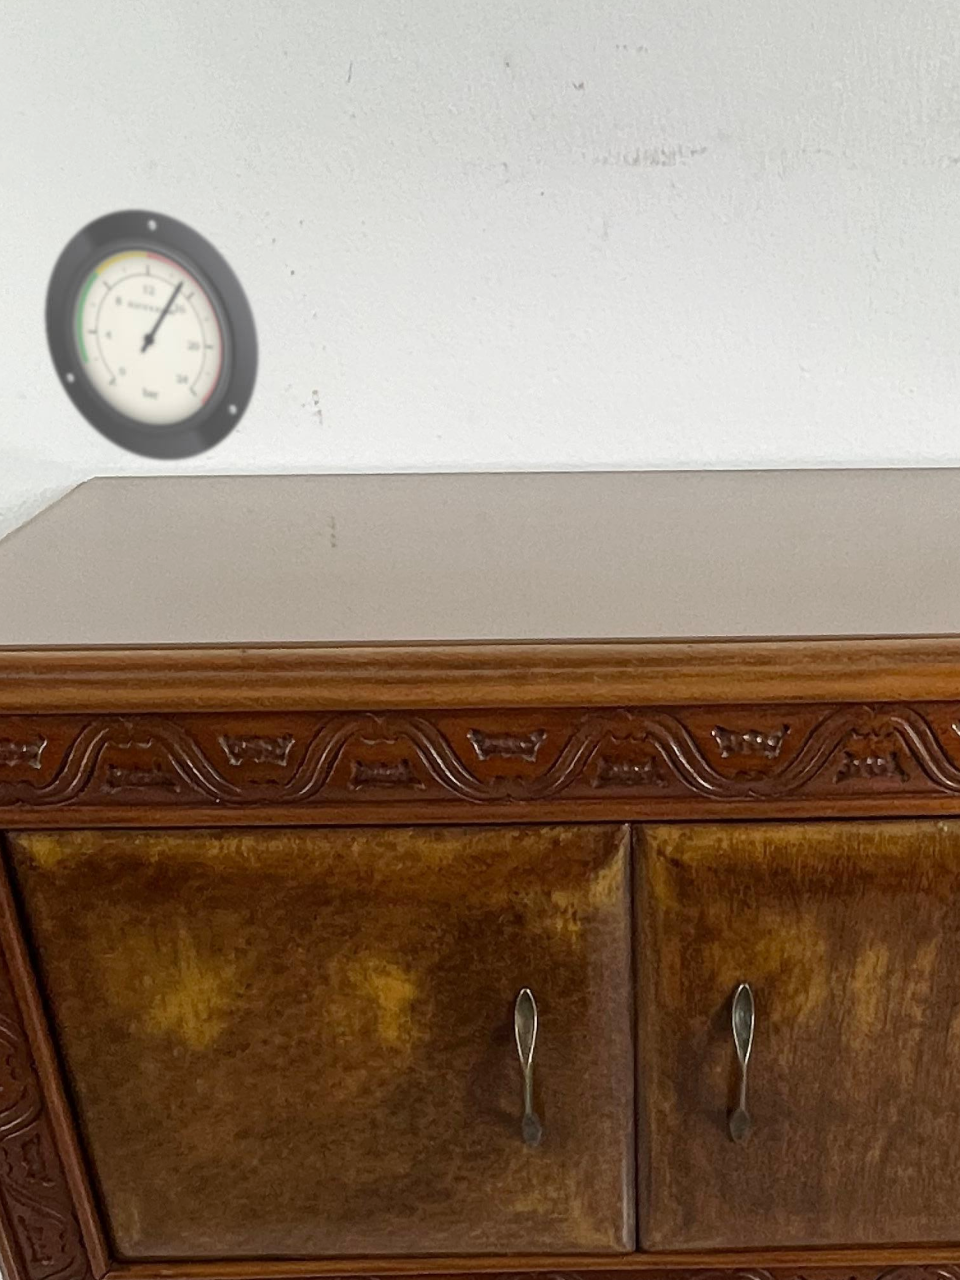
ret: 15bar
